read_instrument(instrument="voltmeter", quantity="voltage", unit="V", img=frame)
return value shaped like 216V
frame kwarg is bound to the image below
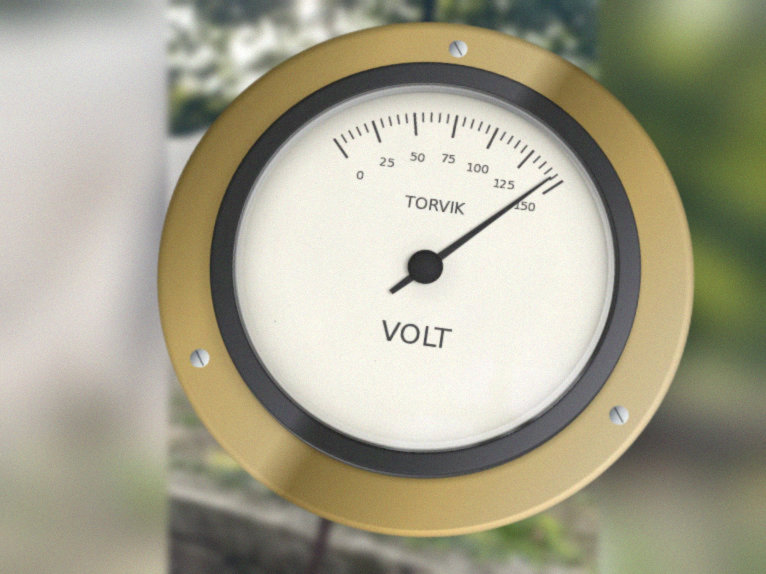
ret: 145V
